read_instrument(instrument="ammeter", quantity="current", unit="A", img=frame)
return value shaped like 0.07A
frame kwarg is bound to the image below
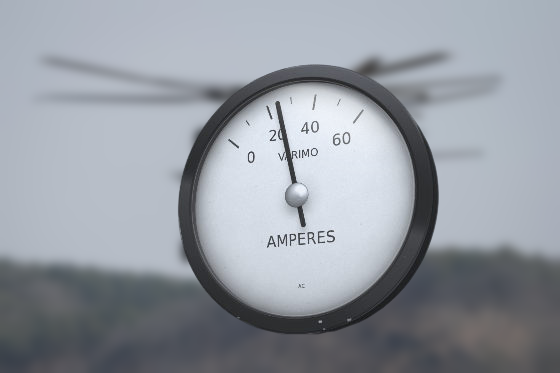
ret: 25A
